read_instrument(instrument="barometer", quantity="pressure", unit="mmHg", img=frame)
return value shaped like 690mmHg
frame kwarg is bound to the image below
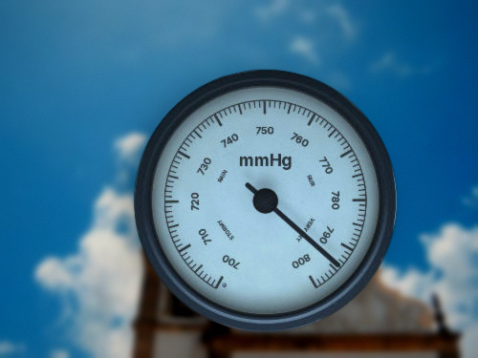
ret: 794mmHg
